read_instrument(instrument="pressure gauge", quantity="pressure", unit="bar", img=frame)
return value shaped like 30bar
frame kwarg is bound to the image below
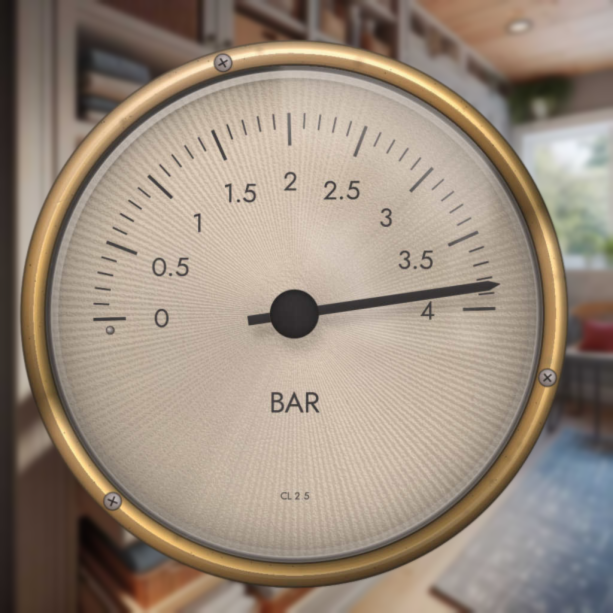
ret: 3.85bar
